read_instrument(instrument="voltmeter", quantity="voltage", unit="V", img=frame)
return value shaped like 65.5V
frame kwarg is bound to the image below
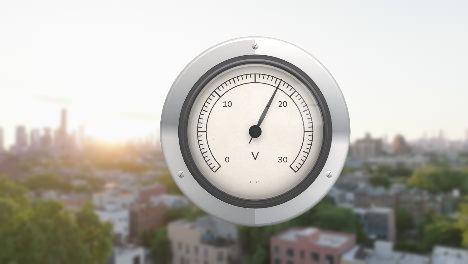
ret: 18V
